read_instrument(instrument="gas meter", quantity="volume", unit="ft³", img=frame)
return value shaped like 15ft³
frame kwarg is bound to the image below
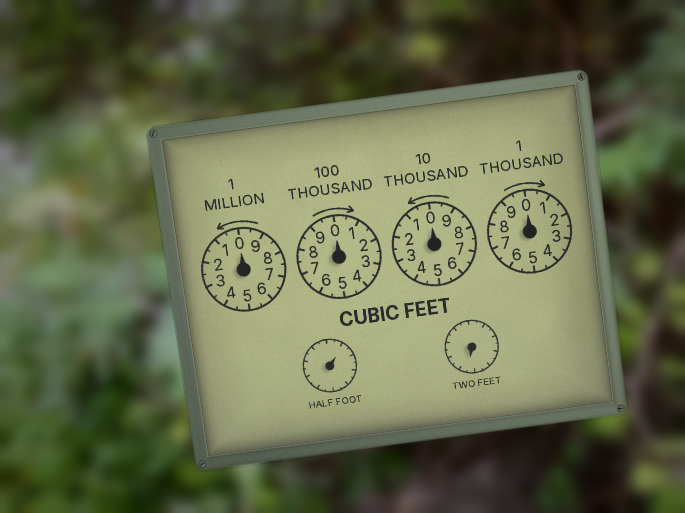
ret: 0ft³
